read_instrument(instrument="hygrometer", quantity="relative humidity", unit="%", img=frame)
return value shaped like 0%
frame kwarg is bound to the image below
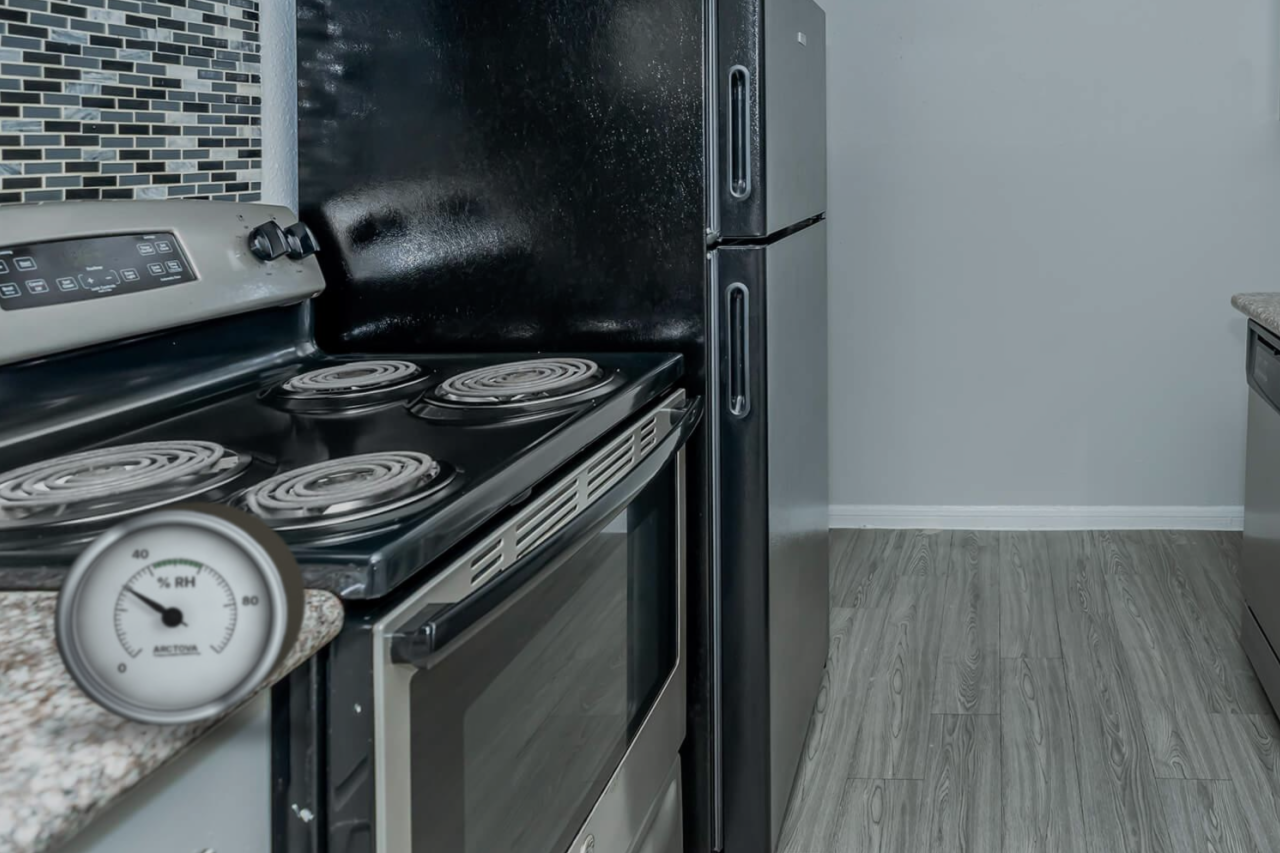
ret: 30%
